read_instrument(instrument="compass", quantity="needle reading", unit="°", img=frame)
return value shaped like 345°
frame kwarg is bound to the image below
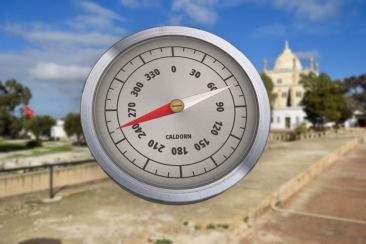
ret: 250°
